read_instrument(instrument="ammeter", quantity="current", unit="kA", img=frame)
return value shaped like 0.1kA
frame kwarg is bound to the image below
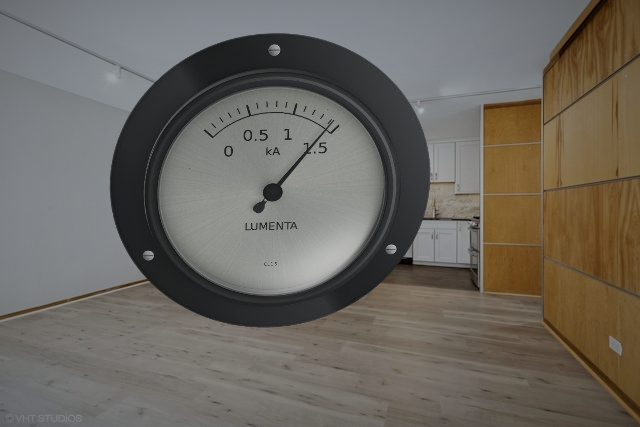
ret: 1.4kA
